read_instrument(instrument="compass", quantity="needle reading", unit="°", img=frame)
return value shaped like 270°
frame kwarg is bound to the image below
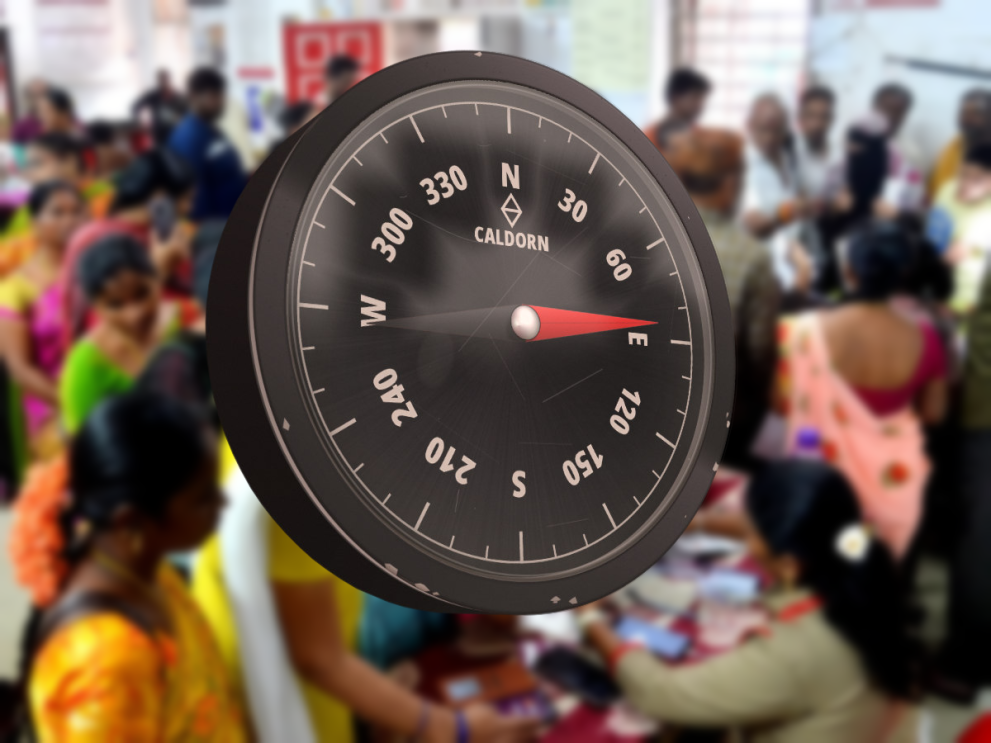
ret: 85°
